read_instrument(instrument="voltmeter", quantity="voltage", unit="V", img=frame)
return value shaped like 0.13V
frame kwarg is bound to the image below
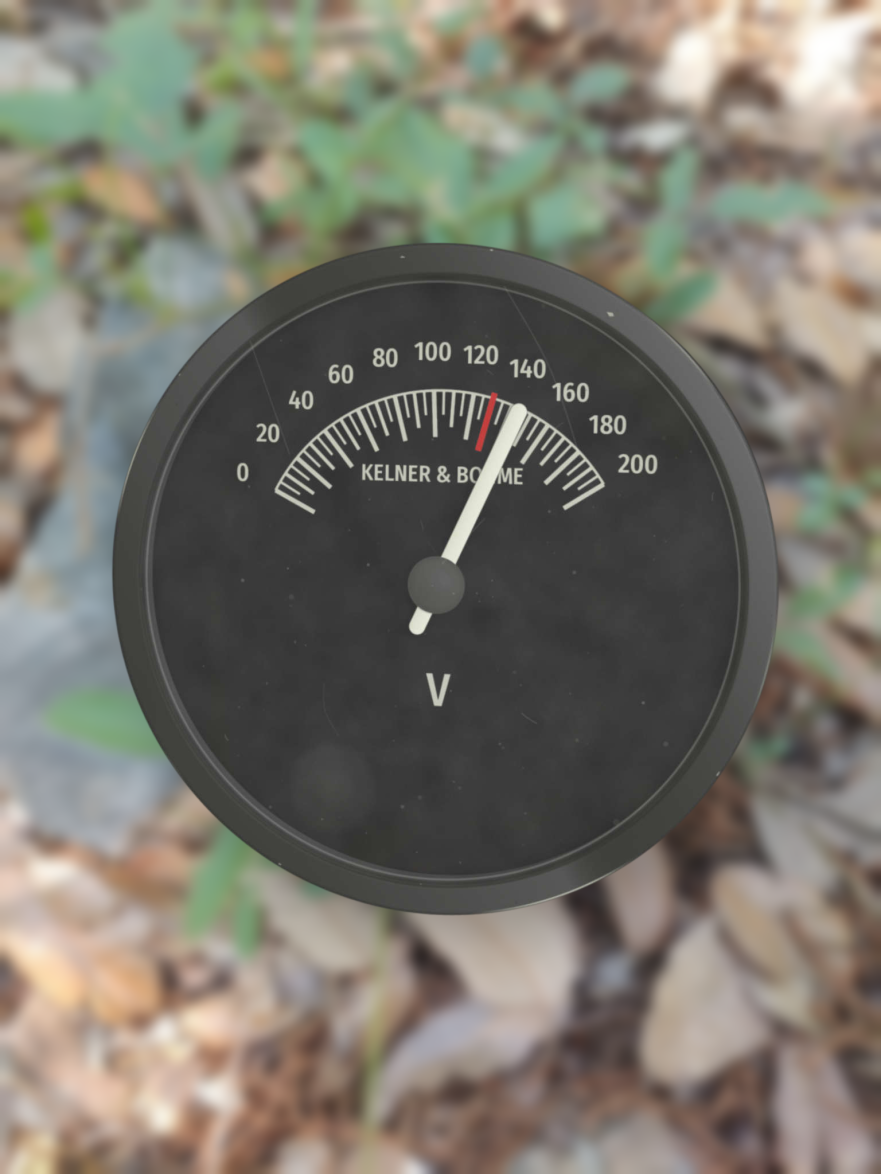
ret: 145V
